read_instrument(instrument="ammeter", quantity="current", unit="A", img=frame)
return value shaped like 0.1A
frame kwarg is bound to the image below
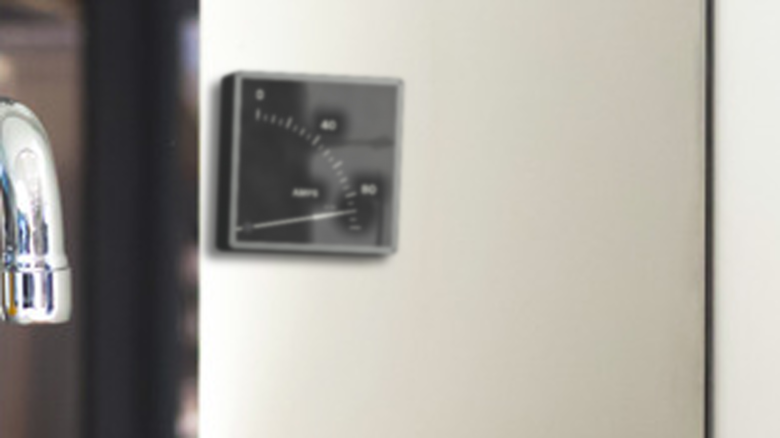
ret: 90A
